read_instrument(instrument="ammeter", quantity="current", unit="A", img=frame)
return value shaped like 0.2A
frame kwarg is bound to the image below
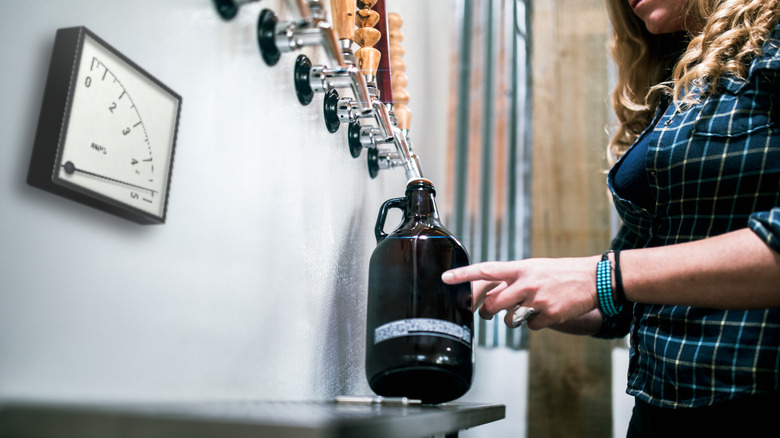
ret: 4.75A
